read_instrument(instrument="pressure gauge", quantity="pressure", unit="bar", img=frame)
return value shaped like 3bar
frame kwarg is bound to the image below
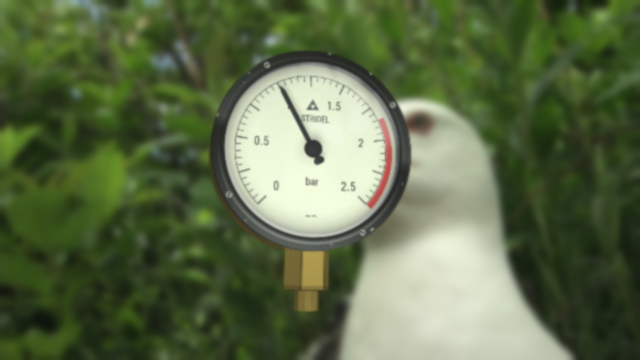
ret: 1bar
